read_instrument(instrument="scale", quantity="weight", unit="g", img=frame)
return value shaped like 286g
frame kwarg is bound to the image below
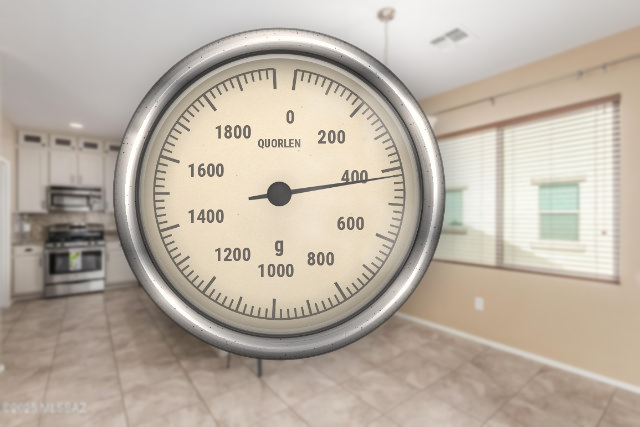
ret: 420g
